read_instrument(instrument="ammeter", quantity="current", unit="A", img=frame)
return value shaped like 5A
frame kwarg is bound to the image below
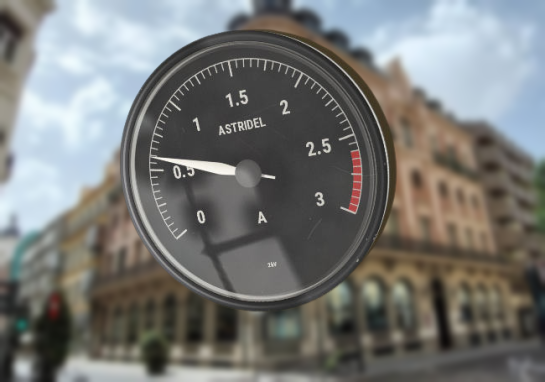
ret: 0.6A
